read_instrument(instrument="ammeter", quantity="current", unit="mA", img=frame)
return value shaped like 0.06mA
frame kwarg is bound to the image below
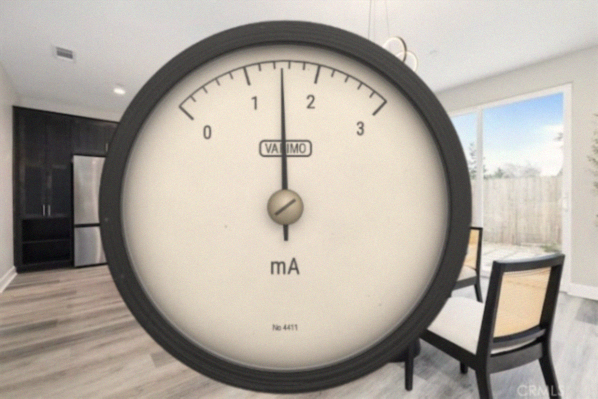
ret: 1.5mA
